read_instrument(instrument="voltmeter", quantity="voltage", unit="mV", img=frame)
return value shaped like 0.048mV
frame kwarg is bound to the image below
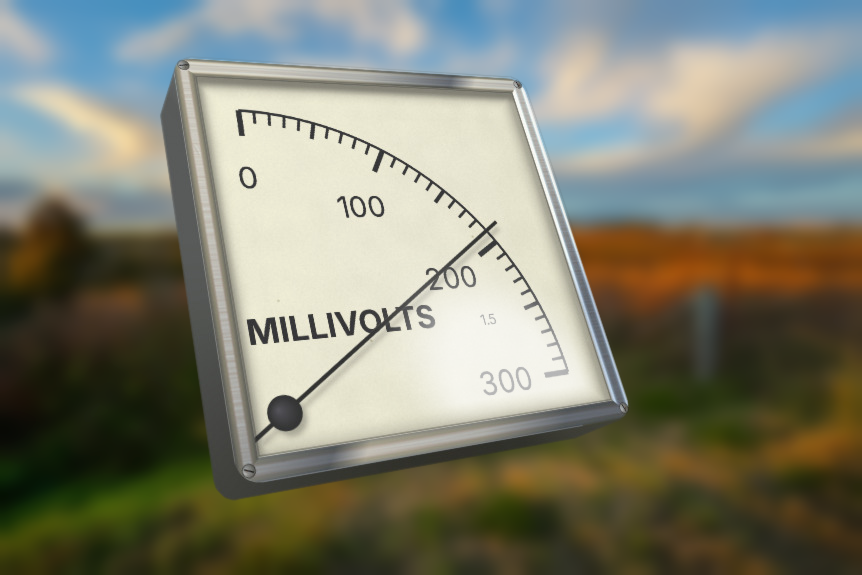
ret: 190mV
